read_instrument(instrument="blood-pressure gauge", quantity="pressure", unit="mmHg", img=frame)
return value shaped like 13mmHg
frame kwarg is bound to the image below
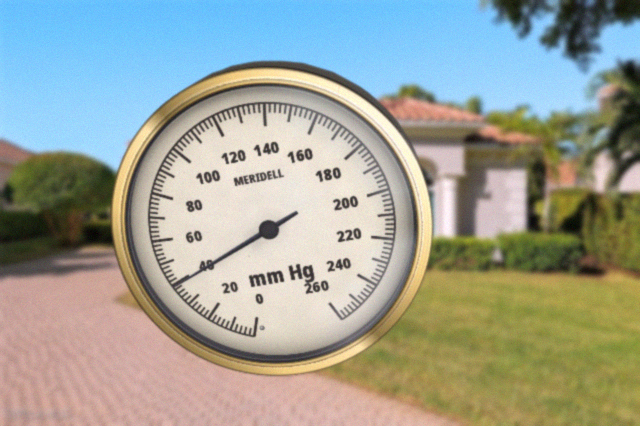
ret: 40mmHg
